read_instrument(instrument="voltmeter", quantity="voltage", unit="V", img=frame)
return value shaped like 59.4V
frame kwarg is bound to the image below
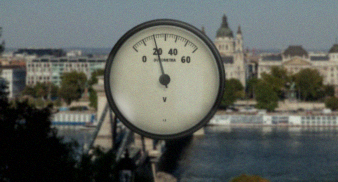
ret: 20V
